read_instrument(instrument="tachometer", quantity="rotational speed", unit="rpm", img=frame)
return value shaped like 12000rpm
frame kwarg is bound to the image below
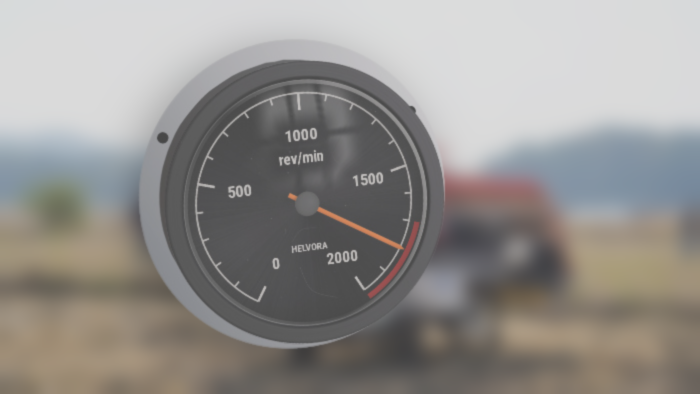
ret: 1800rpm
